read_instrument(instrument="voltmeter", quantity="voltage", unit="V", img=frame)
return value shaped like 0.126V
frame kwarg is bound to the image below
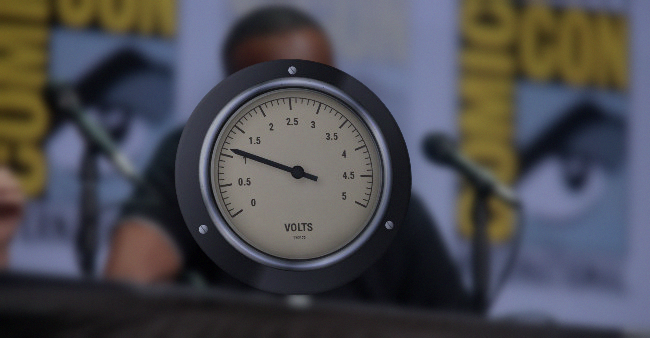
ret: 1.1V
